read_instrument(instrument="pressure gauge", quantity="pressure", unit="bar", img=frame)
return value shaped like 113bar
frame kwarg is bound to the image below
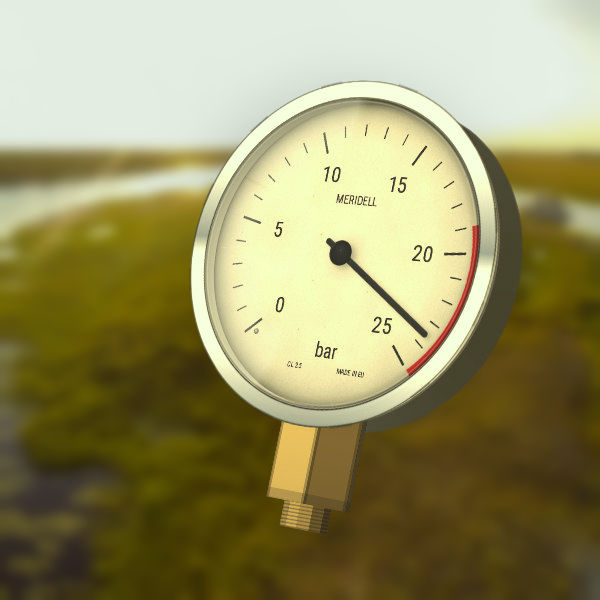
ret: 23.5bar
